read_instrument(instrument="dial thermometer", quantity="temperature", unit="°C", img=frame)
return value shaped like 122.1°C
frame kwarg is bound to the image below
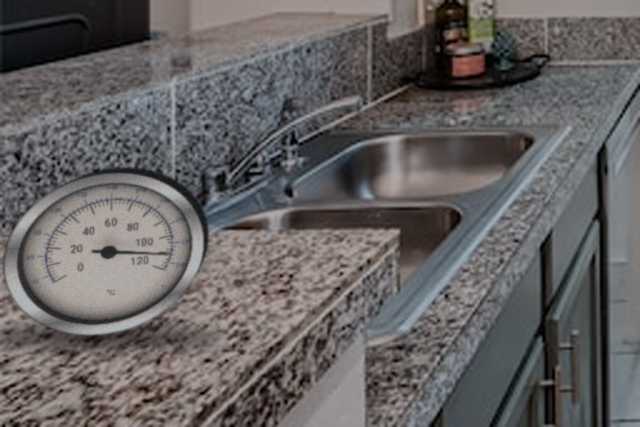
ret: 110°C
